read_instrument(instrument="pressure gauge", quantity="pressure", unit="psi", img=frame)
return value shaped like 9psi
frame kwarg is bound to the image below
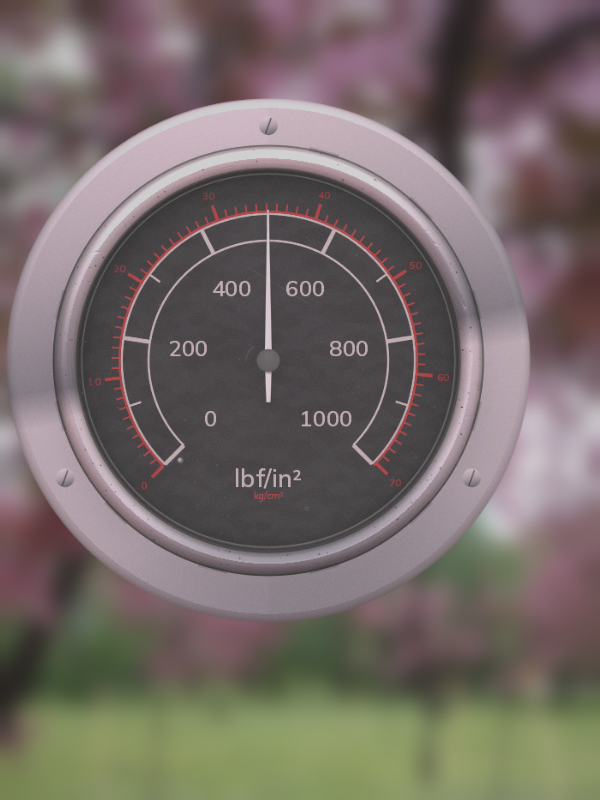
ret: 500psi
